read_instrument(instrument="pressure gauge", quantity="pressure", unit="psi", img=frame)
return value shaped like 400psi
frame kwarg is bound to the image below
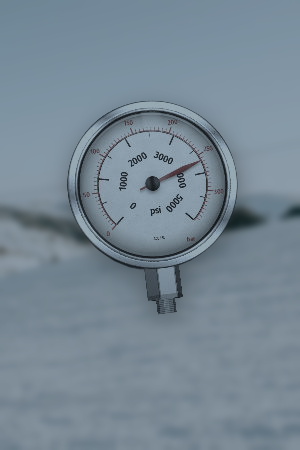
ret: 3750psi
